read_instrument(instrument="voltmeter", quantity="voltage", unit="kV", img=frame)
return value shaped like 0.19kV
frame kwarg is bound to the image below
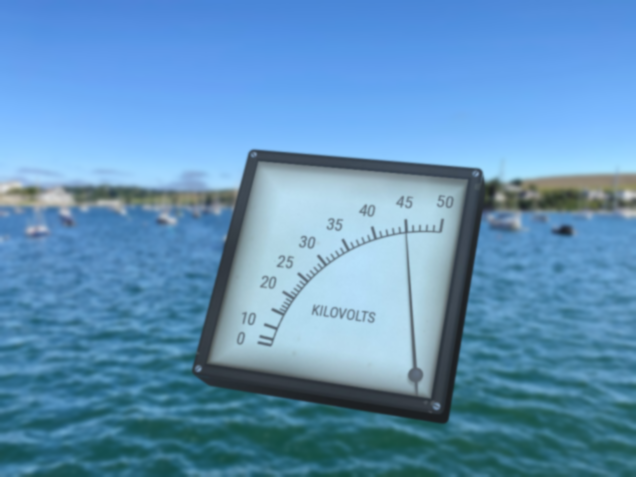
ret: 45kV
